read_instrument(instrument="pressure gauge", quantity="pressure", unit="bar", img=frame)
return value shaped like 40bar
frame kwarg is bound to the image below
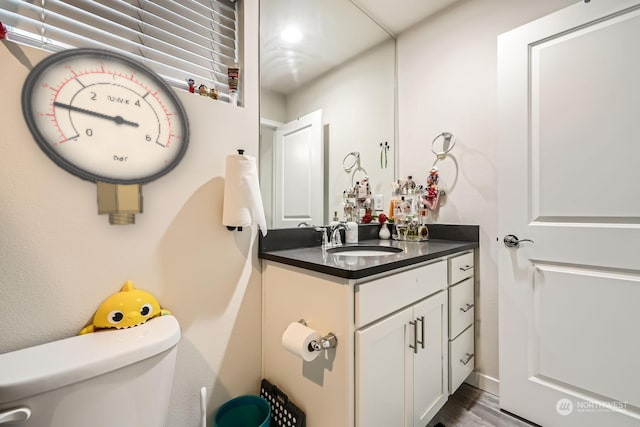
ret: 1bar
